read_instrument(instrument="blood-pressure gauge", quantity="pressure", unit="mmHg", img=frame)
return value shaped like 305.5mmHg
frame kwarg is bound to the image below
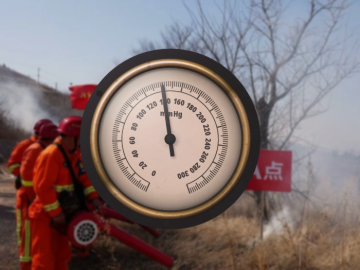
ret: 140mmHg
